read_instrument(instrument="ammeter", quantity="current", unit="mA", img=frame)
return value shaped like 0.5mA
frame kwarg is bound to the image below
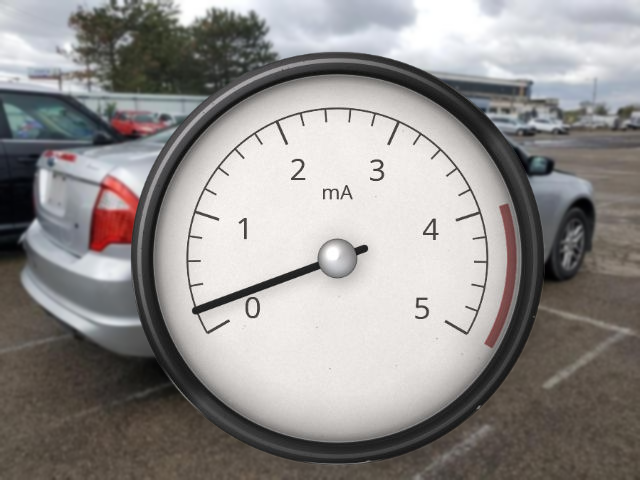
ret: 0.2mA
